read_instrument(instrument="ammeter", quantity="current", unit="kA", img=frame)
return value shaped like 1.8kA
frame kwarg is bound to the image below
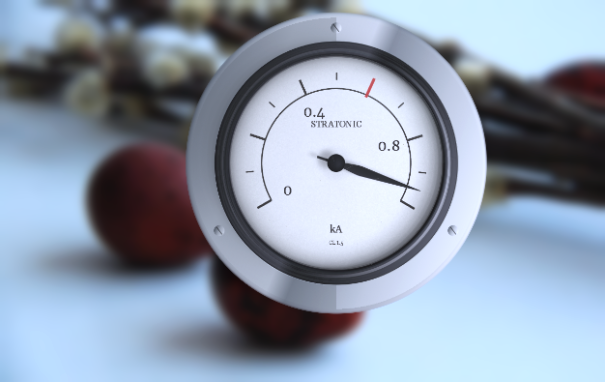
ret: 0.95kA
